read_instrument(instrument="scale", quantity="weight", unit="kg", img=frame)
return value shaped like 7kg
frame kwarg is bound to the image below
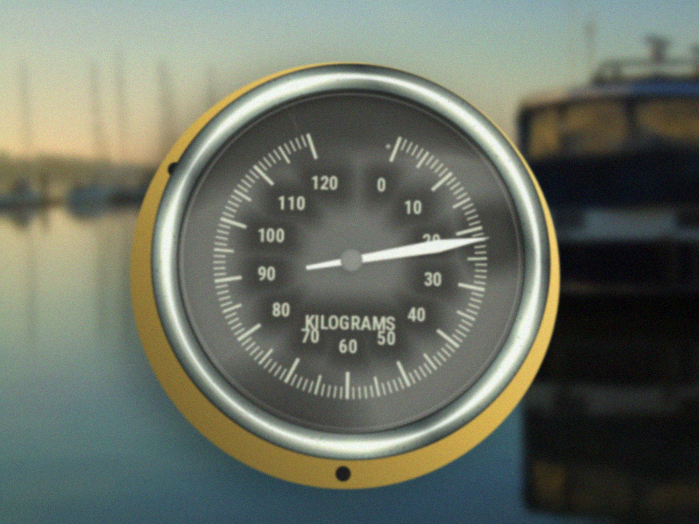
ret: 22kg
